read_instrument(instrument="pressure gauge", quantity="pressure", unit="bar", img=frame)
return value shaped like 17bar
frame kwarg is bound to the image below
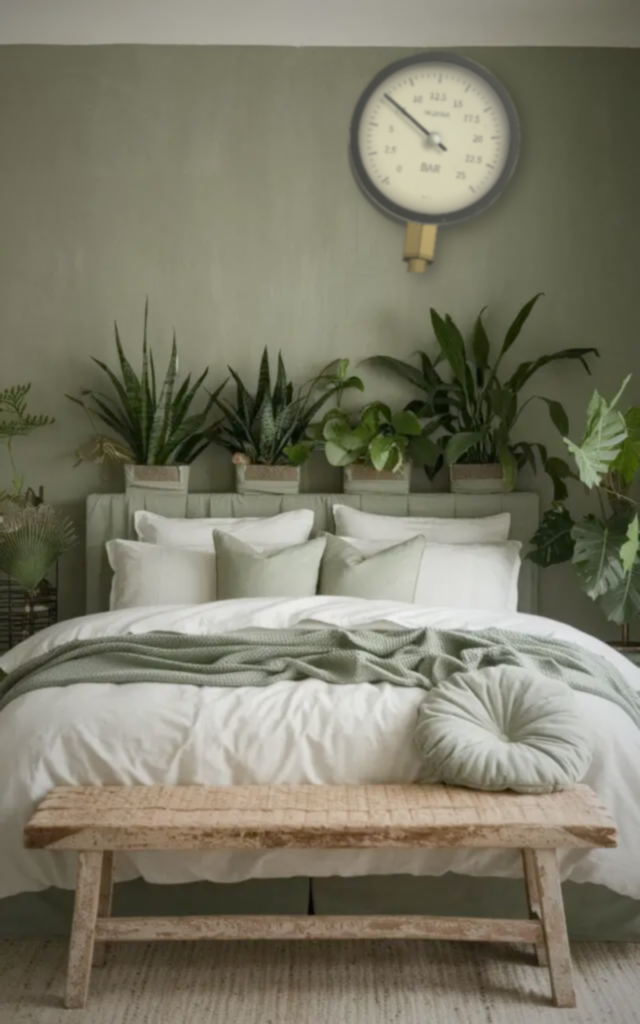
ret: 7.5bar
